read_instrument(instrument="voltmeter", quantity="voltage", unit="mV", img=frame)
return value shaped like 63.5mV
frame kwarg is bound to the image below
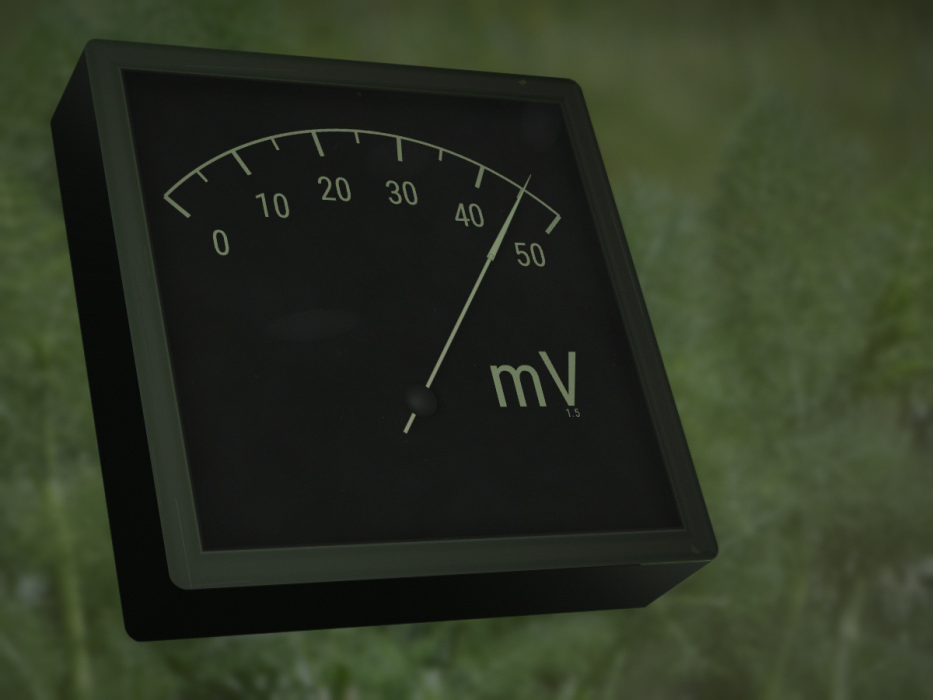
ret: 45mV
